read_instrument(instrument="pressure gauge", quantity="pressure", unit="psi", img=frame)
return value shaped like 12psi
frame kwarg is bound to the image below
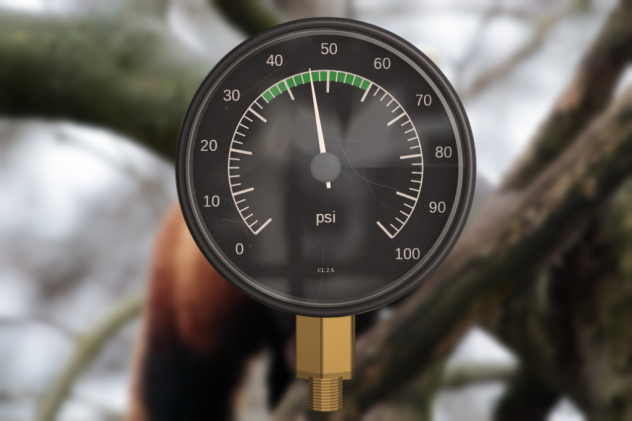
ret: 46psi
